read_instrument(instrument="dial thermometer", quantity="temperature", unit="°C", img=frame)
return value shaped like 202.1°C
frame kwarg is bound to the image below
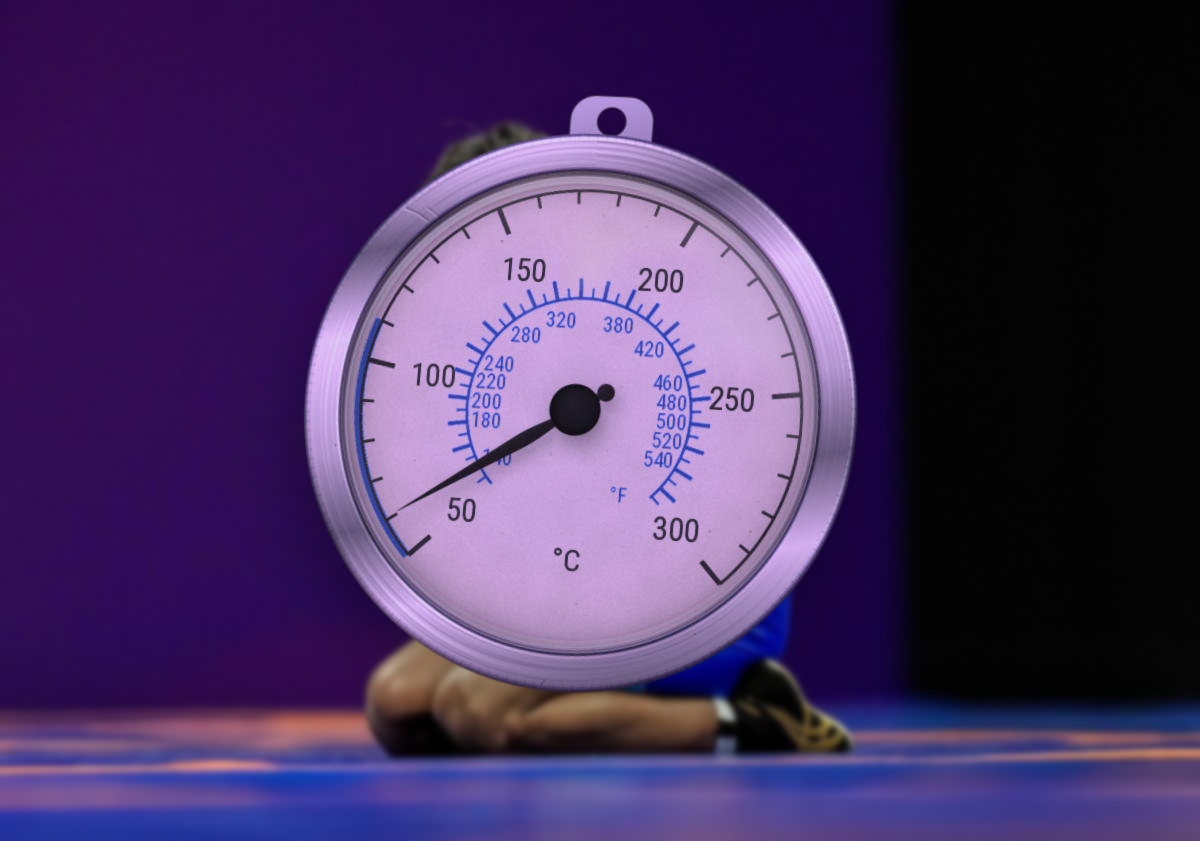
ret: 60°C
